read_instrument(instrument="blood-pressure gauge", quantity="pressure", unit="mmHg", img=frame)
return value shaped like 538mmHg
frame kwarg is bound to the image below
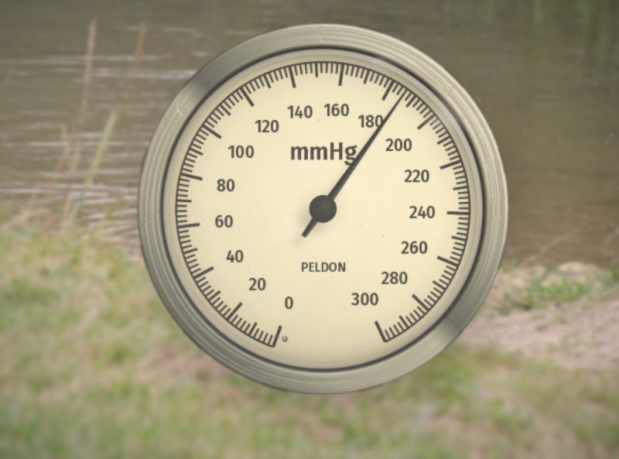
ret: 186mmHg
